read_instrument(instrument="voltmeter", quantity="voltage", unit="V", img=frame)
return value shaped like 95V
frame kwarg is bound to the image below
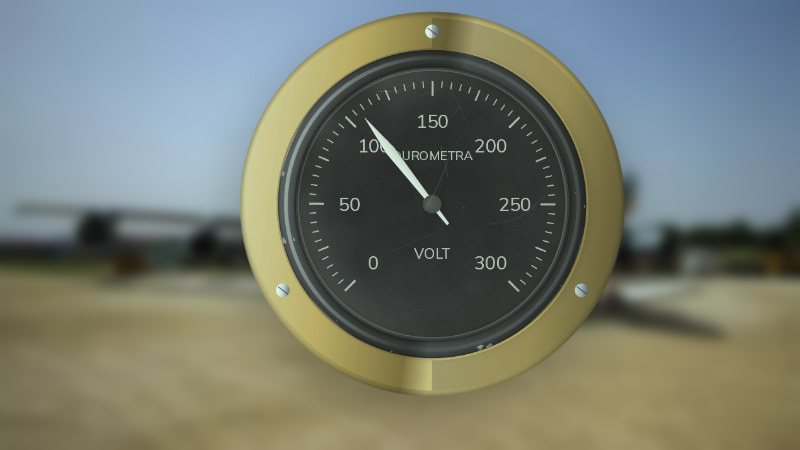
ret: 107.5V
